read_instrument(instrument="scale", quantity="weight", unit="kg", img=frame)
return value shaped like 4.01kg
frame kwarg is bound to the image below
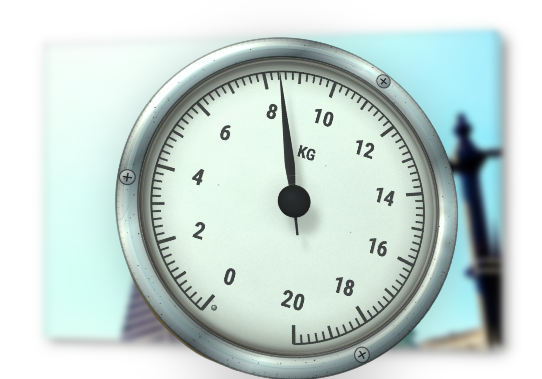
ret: 8.4kg
